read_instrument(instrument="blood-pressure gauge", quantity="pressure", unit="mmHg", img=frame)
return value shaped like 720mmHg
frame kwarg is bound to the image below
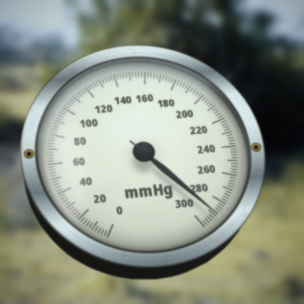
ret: 290mmHg
